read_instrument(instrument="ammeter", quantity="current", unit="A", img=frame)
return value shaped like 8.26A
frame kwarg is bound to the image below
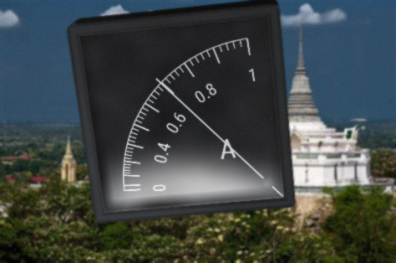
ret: 0.7A
